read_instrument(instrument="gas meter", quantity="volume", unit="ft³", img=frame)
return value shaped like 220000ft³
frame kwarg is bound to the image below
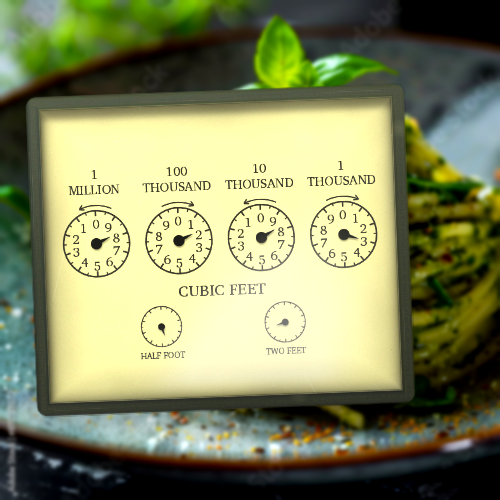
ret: 818300ft³
